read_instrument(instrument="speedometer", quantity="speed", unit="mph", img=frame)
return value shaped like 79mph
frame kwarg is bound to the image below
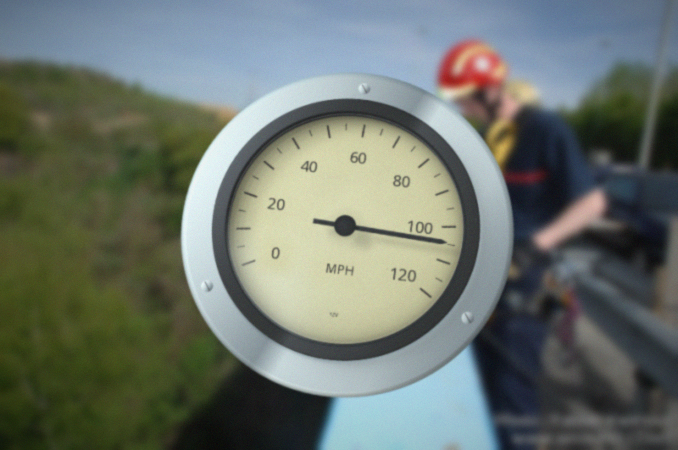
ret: 105mph
